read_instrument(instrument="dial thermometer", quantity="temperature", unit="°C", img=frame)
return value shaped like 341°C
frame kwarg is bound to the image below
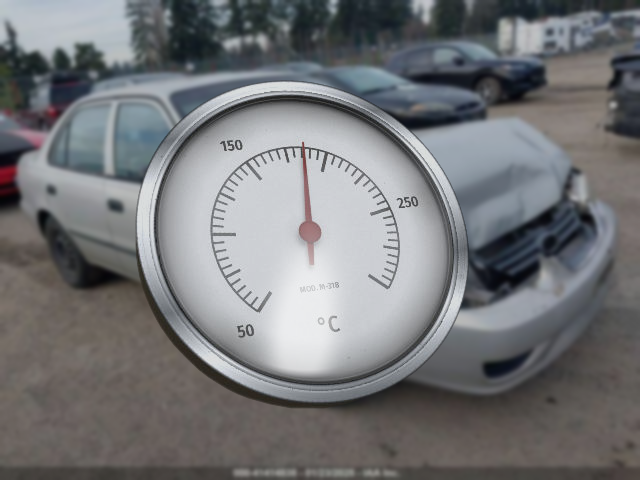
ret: 185°C
